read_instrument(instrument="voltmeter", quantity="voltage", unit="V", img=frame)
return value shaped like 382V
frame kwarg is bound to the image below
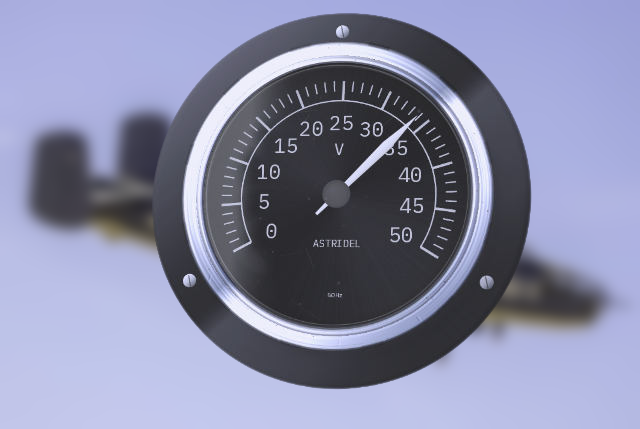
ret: 34V
